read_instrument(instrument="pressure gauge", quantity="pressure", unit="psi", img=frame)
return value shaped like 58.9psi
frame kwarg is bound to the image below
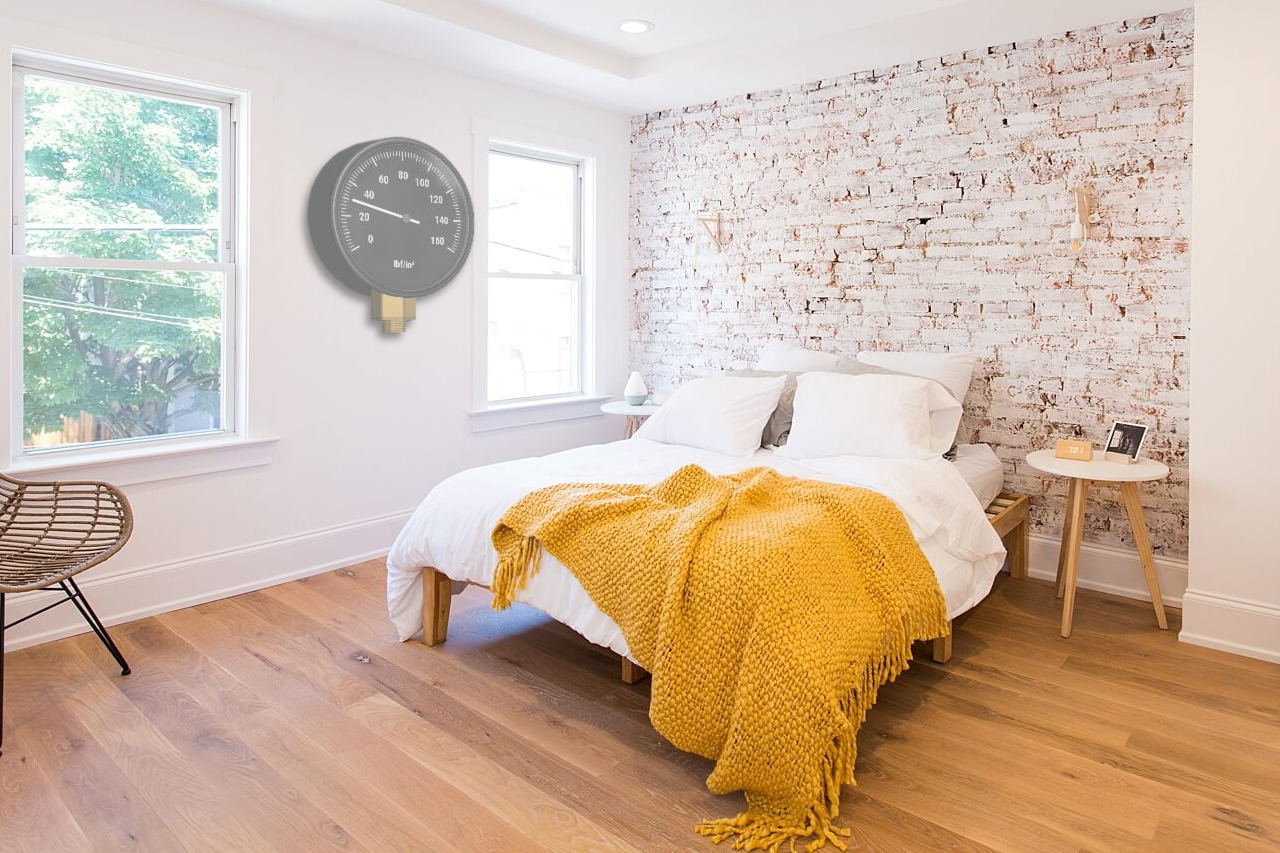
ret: 30psi
